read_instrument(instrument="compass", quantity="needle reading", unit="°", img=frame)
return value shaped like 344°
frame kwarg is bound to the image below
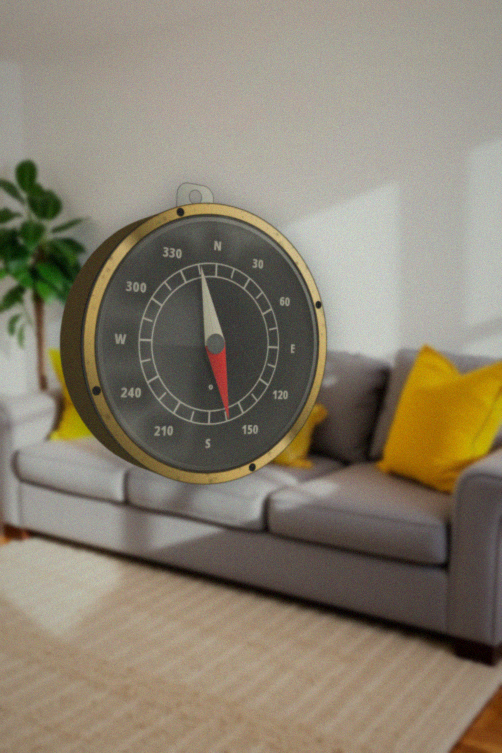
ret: 165°
